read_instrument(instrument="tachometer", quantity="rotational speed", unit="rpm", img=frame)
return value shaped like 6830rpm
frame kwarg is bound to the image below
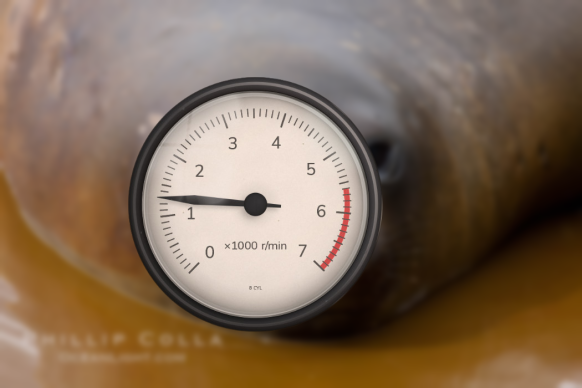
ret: 1300rpm
